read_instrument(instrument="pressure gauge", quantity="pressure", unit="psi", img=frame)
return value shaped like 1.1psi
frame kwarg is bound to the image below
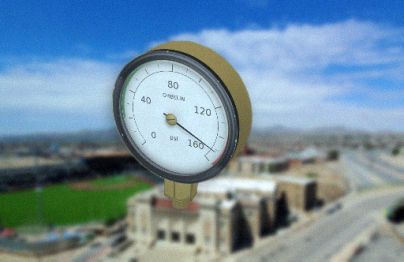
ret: 150psi
